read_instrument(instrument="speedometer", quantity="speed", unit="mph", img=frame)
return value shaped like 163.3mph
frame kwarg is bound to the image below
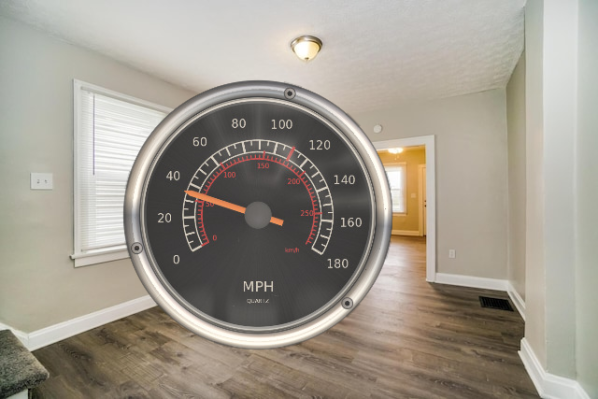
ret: 35mph
